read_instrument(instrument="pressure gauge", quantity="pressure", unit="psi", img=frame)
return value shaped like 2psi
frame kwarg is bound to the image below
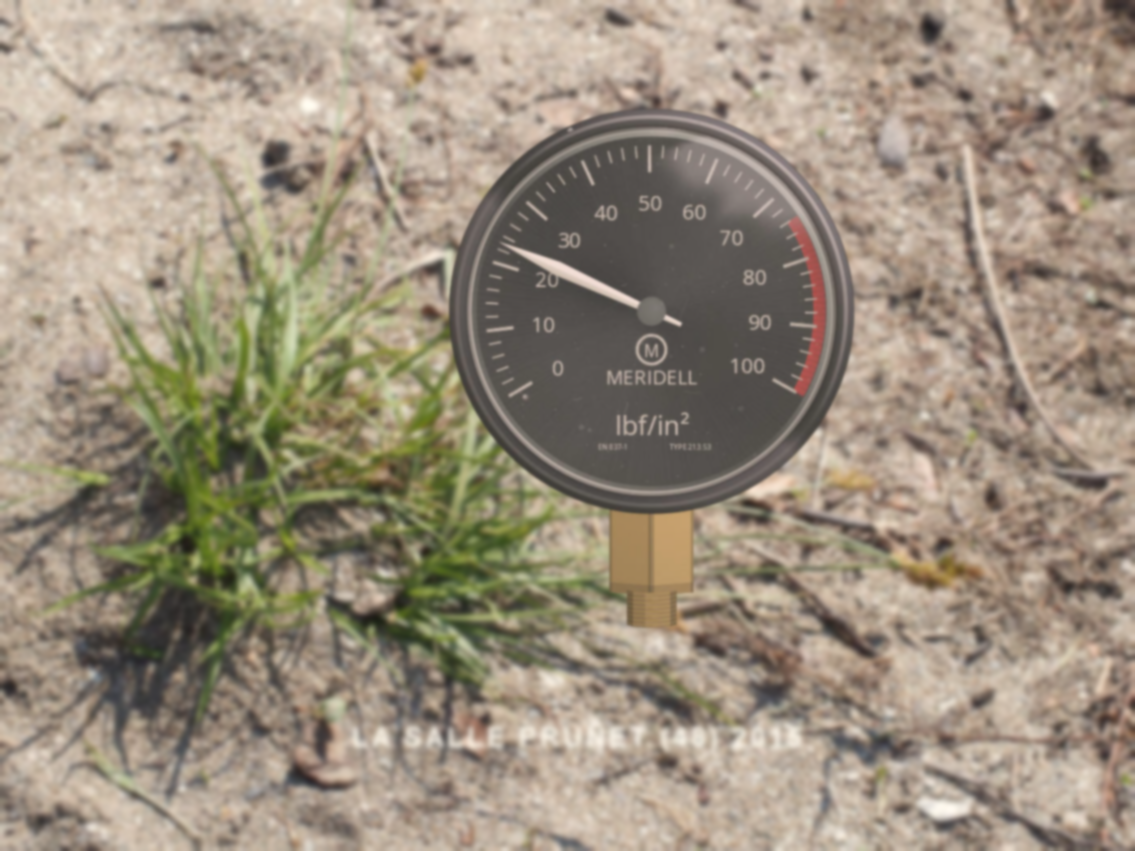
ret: 23psi
